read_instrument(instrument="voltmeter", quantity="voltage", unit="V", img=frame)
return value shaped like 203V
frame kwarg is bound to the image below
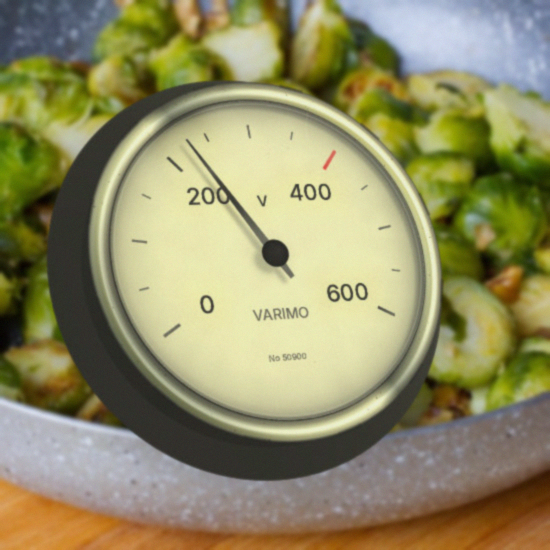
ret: 225V
